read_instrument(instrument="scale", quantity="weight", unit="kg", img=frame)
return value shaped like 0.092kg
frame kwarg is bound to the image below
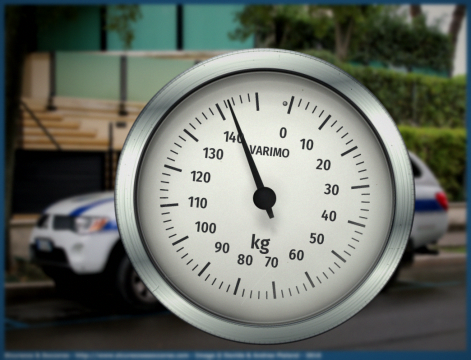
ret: 143kg
